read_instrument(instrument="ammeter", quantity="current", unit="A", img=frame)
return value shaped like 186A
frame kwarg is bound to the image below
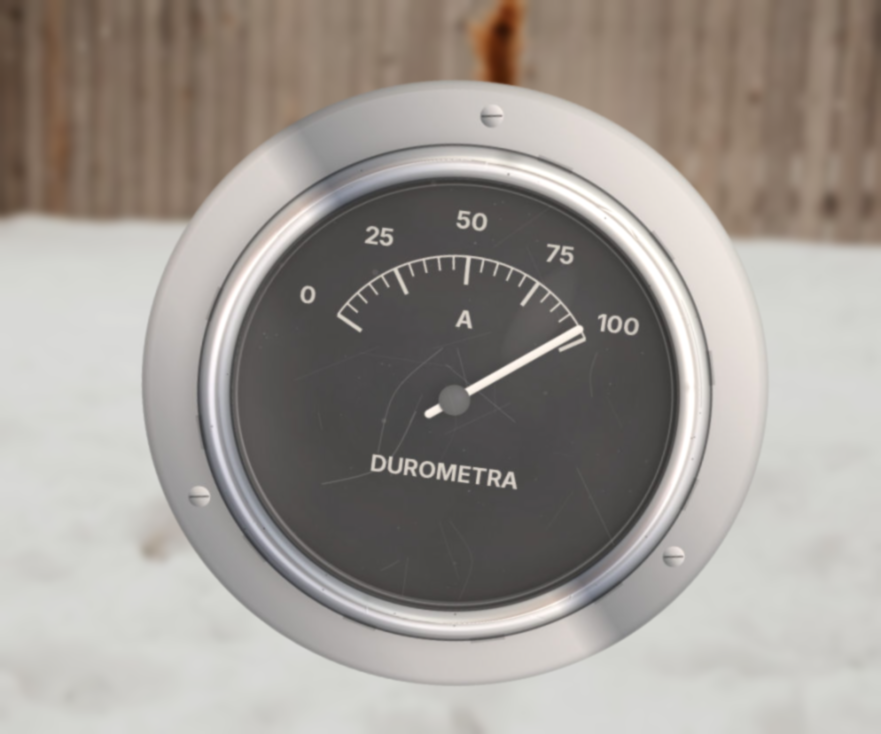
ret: 95A
